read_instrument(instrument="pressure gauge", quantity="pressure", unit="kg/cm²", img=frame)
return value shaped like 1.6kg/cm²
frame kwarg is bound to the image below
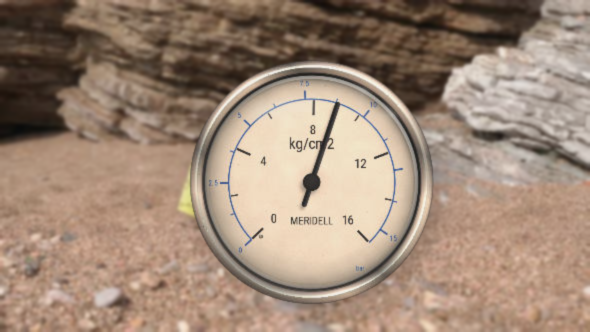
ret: 9kg/cm²
